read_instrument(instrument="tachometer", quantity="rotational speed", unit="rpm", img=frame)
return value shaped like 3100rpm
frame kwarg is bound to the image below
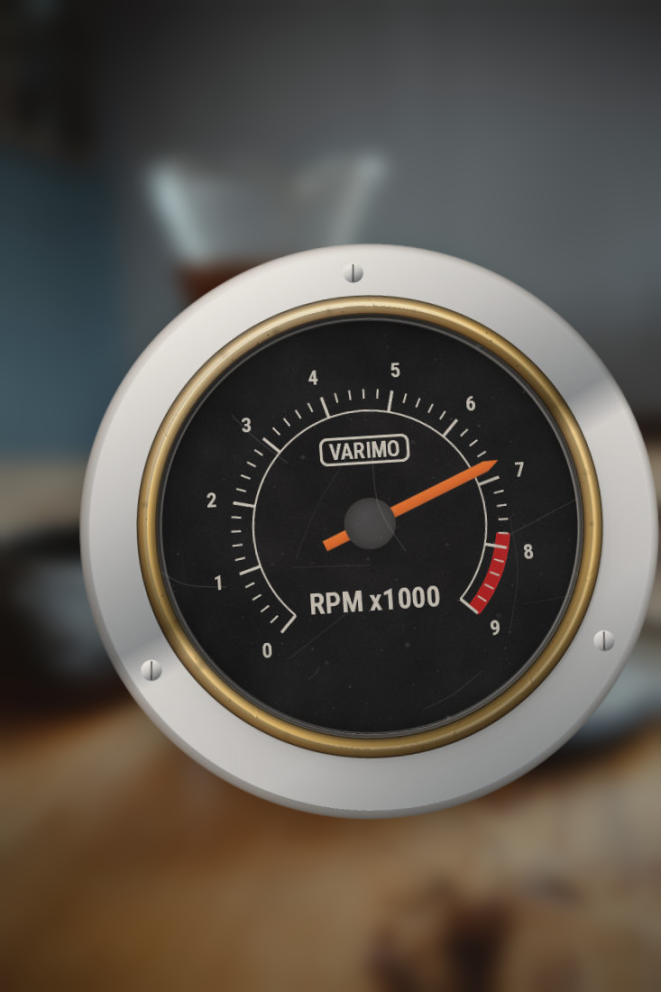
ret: 6800rpm
